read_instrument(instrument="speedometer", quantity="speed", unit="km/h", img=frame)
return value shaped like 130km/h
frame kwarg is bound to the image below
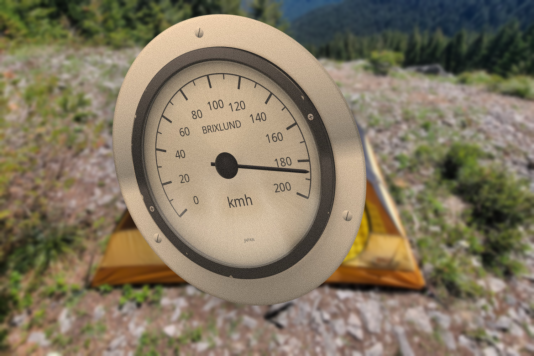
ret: 185km/h
